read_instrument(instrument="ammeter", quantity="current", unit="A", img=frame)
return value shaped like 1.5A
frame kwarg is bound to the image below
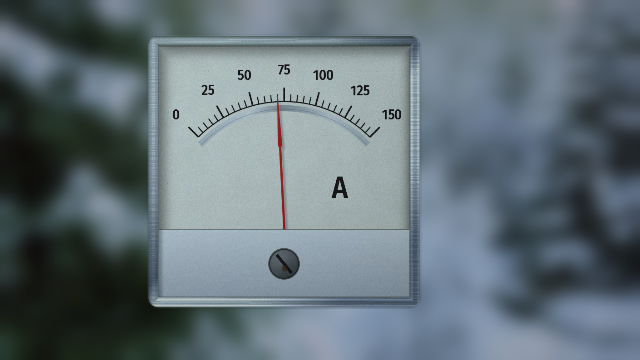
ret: 70A
